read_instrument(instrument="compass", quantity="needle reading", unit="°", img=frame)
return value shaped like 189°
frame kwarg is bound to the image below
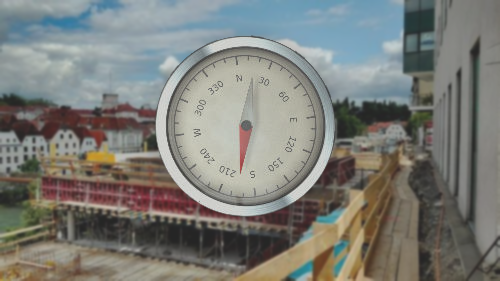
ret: 195°
